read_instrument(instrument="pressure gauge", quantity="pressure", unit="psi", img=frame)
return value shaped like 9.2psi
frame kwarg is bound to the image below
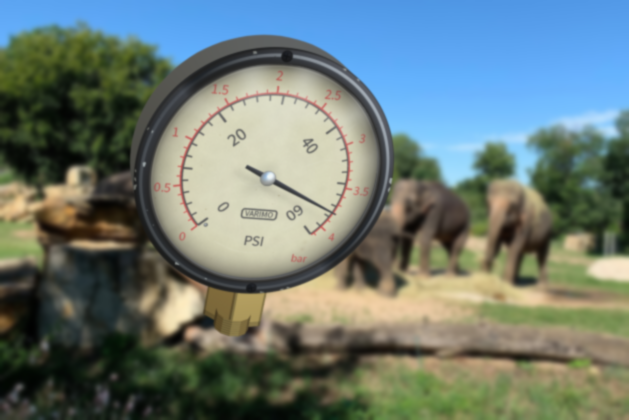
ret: 55psi
